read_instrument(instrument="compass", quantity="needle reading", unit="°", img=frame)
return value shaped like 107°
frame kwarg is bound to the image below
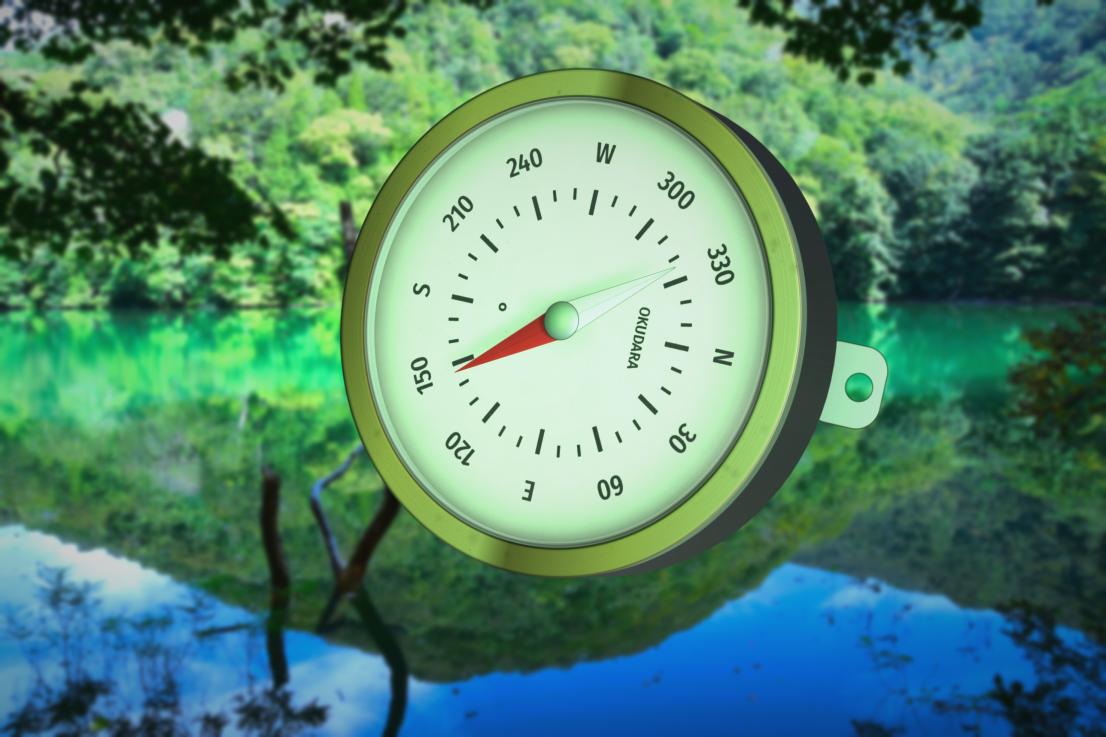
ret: 145°
